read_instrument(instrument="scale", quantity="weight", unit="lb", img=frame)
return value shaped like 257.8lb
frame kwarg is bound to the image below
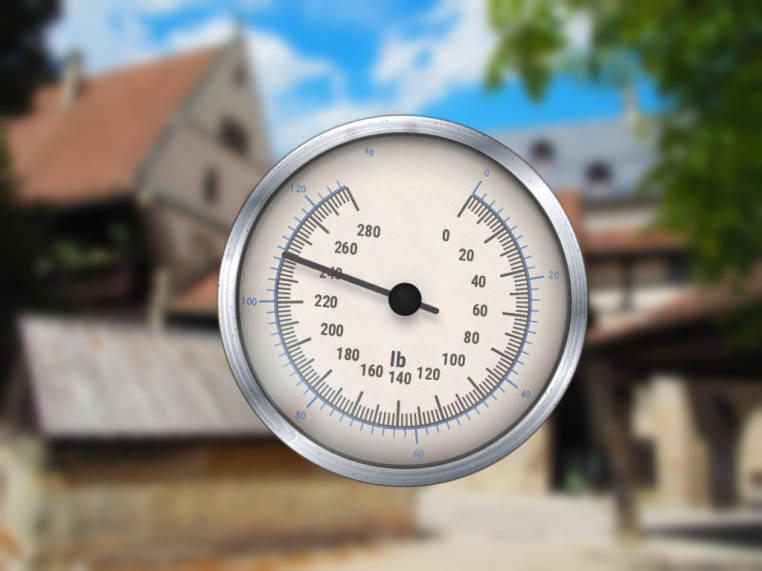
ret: 240lb
